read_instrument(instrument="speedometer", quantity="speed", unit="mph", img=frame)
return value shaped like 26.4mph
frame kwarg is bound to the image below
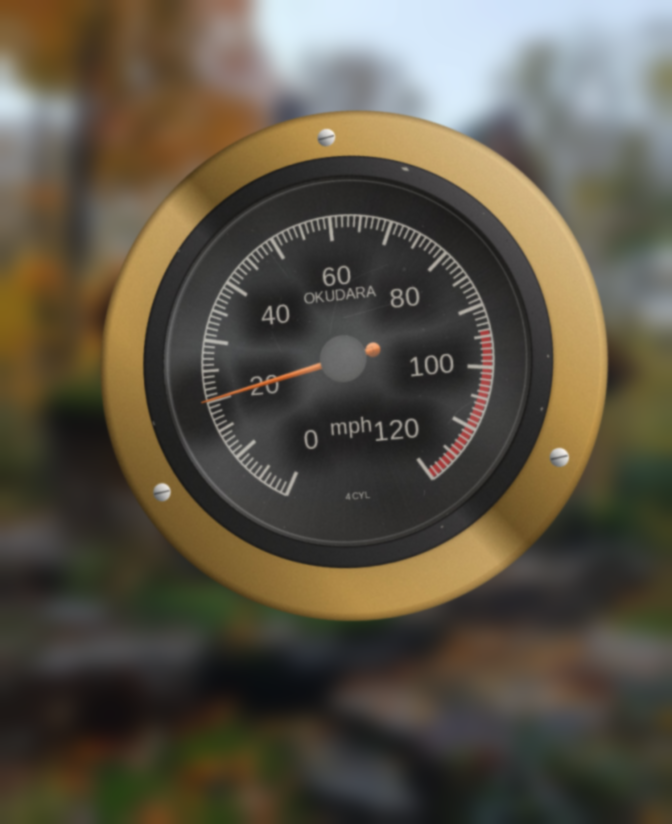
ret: 20mph
